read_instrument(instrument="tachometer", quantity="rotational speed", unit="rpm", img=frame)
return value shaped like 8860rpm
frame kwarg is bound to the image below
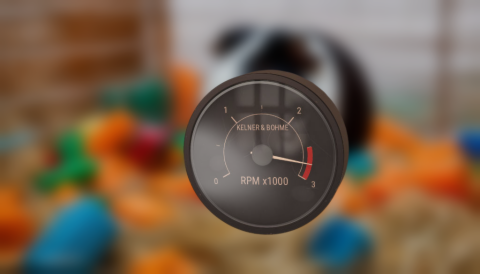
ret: 2750rpm
